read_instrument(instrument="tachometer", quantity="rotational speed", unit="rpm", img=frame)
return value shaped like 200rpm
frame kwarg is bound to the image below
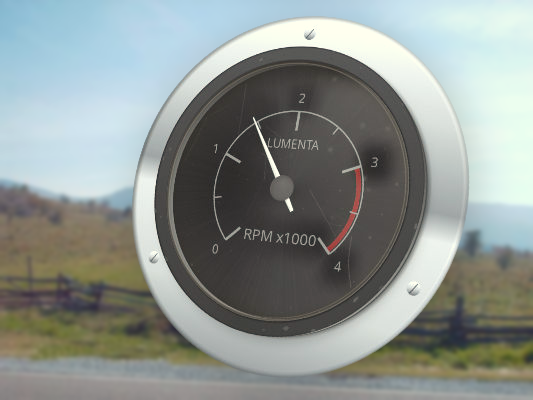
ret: 1500rpm
